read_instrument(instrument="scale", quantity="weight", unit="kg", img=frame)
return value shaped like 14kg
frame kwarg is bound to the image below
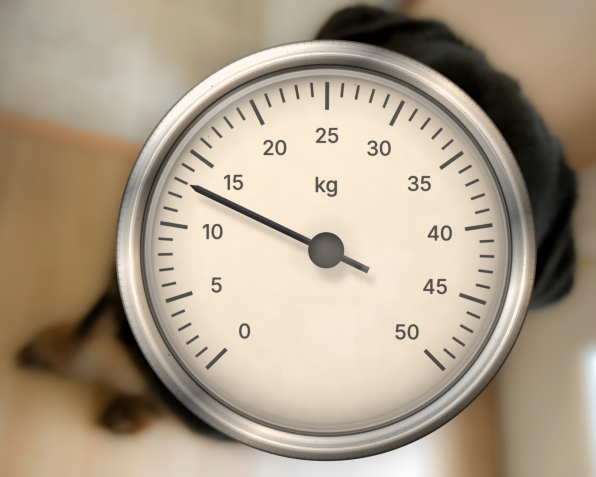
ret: 13kg
